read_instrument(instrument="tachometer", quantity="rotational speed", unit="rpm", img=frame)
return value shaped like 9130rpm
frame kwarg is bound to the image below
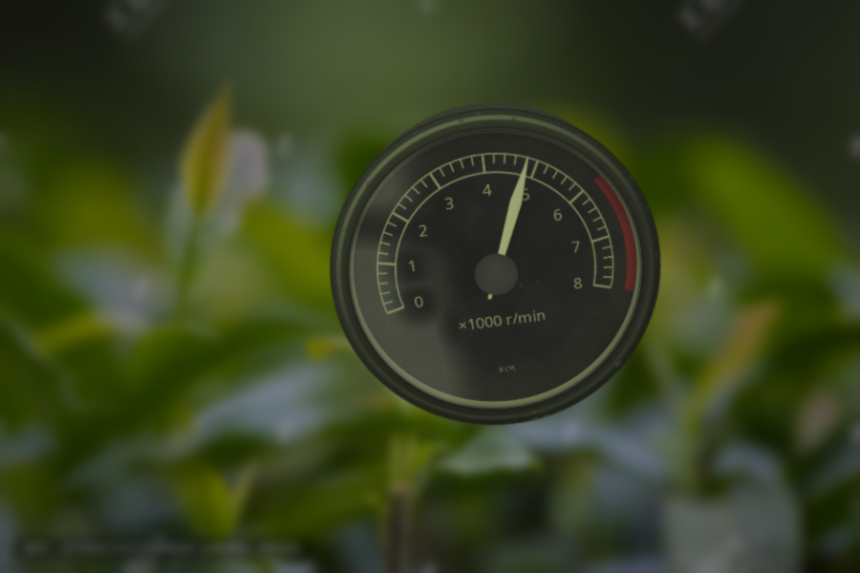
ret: 4800rpm
